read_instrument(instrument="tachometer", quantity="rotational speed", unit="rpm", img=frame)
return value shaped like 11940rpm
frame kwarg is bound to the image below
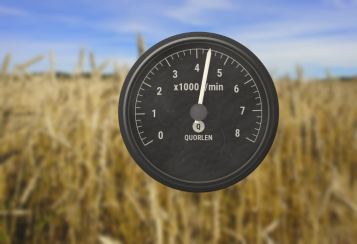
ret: 4400rpm
